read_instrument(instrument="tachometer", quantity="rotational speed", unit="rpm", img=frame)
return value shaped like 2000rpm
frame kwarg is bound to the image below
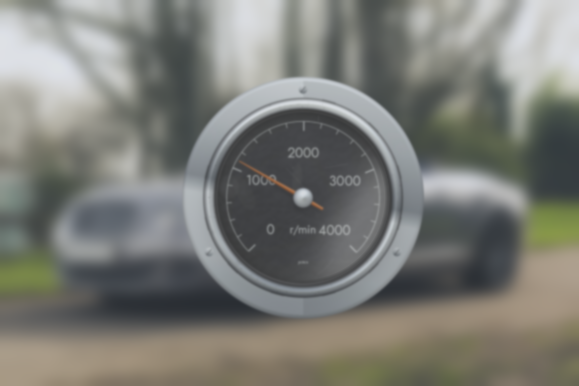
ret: 1100rpm
